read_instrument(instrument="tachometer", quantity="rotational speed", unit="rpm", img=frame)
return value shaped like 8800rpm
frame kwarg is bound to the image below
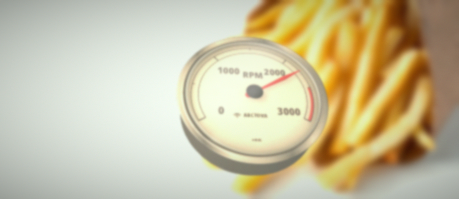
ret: 2250rpm
